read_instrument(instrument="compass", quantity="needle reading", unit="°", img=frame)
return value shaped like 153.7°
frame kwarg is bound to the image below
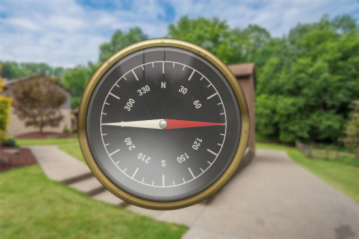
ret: 90°
